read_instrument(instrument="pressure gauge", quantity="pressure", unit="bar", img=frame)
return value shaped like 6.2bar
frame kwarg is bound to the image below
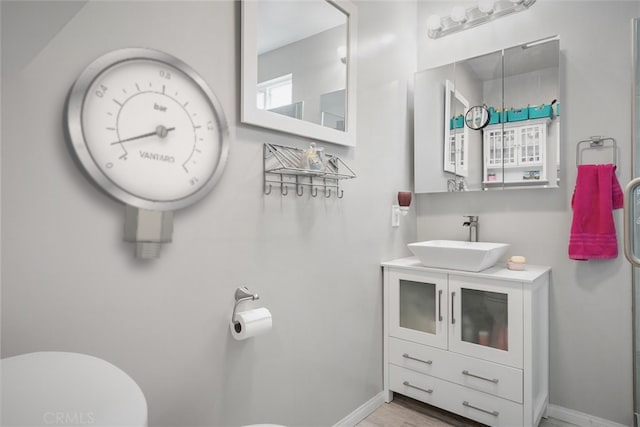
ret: 0.1bar
